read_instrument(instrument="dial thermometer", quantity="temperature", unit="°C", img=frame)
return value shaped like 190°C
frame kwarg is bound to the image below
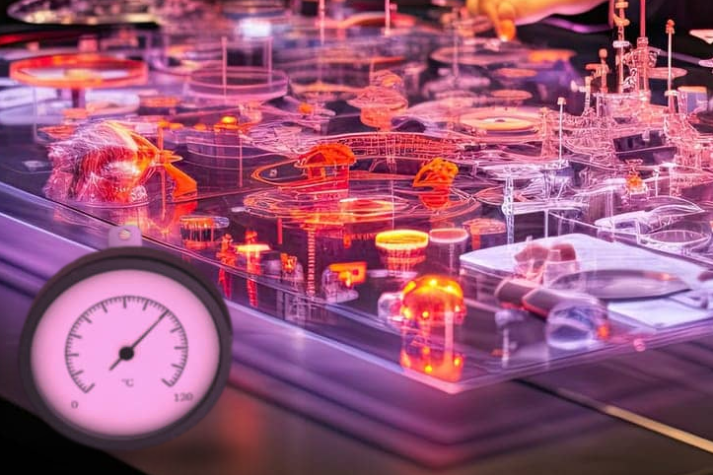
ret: 80°C
